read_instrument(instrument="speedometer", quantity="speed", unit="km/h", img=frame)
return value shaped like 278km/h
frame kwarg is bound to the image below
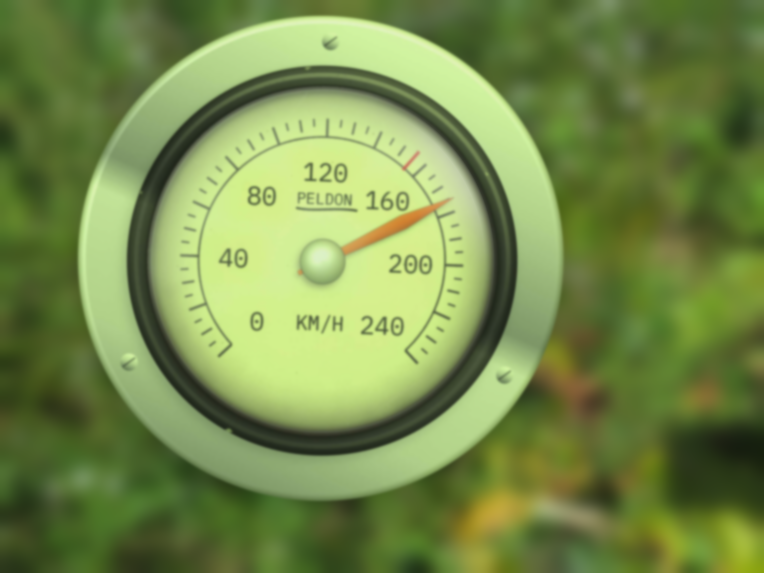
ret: 175km/h
